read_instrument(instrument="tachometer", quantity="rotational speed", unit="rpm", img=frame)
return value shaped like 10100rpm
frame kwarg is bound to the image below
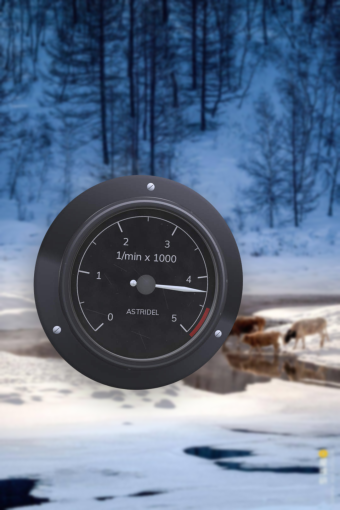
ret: 4250rpm
